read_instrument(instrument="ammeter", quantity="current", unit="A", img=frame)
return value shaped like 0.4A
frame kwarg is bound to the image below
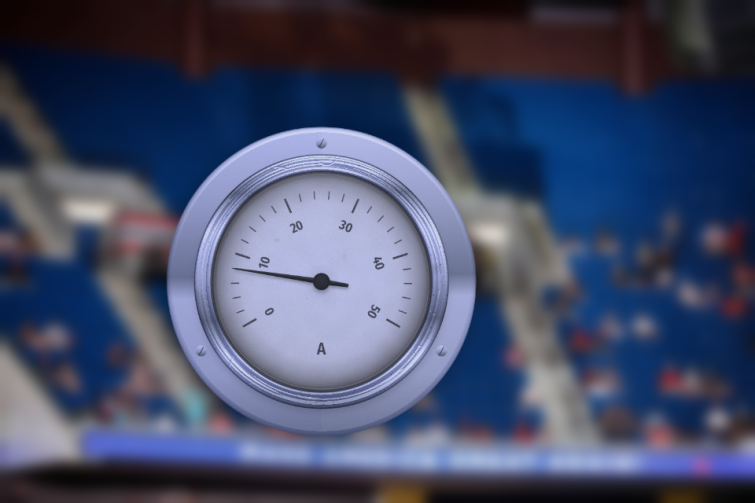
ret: 8A
